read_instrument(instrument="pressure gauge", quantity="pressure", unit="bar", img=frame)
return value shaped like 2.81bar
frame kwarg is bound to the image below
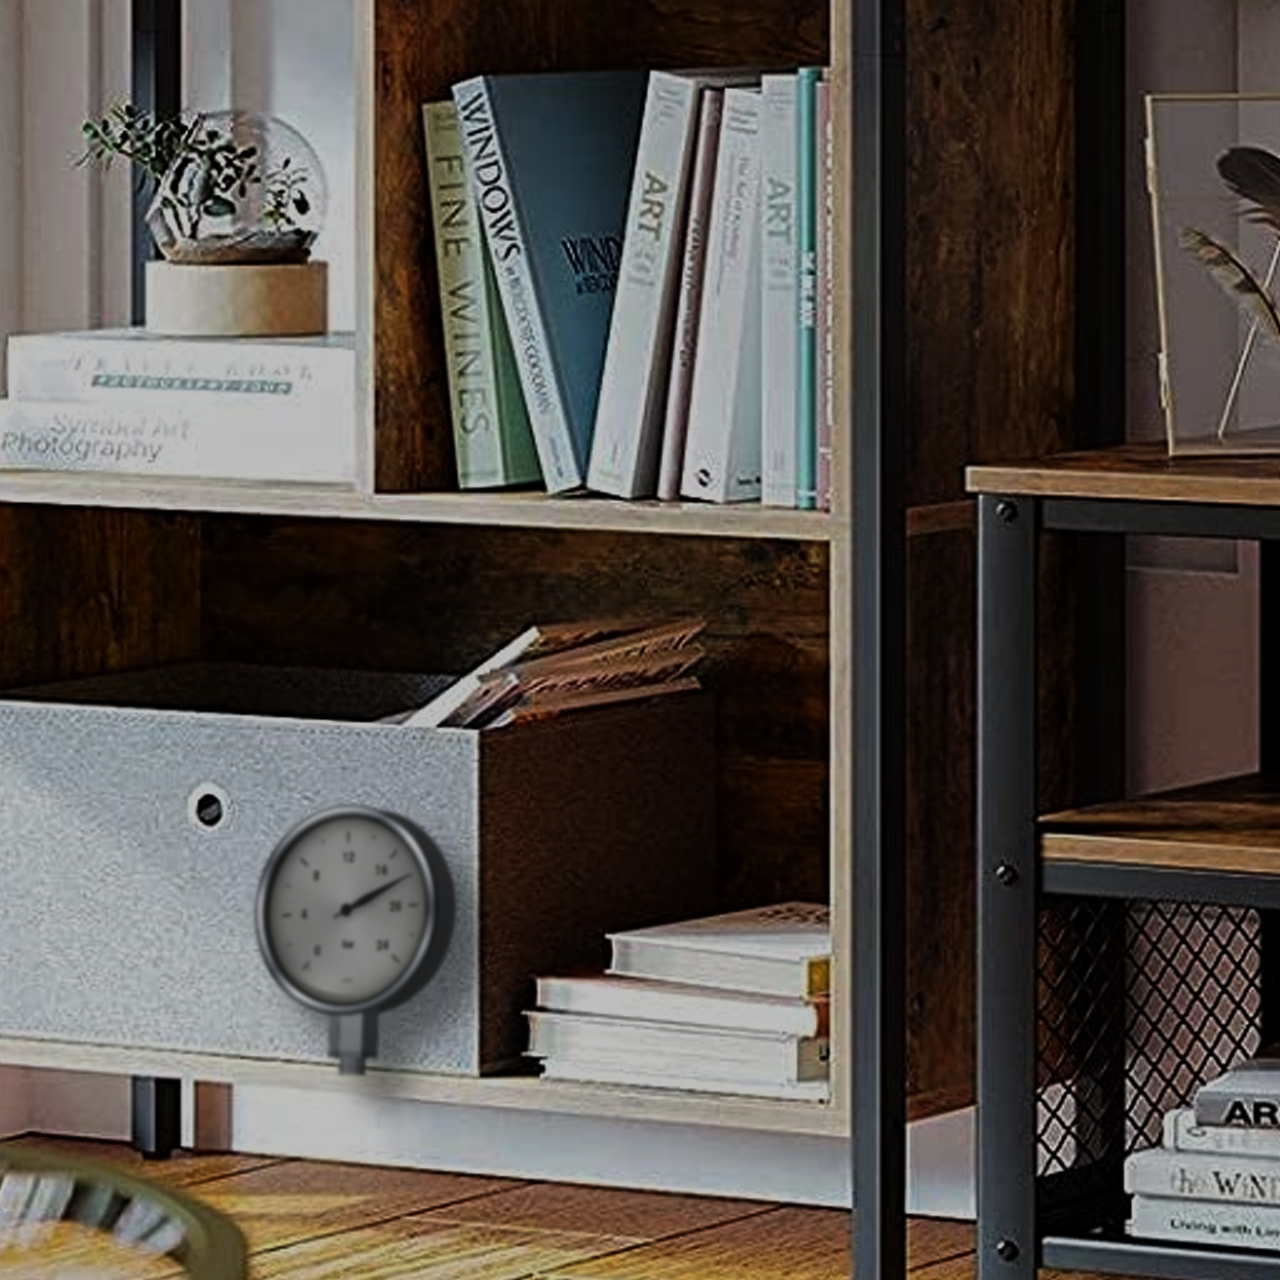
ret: 18bar
